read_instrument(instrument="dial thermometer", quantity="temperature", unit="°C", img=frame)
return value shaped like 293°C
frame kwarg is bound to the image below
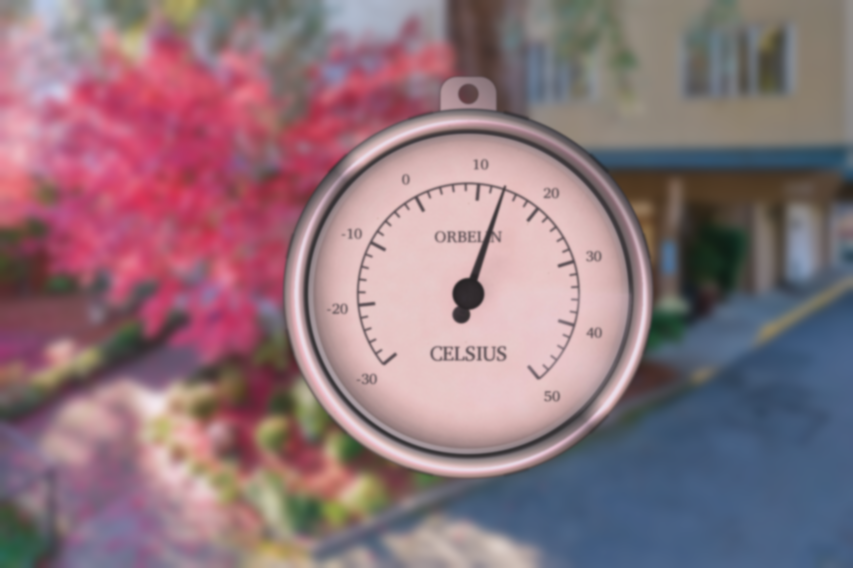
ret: 14°C
